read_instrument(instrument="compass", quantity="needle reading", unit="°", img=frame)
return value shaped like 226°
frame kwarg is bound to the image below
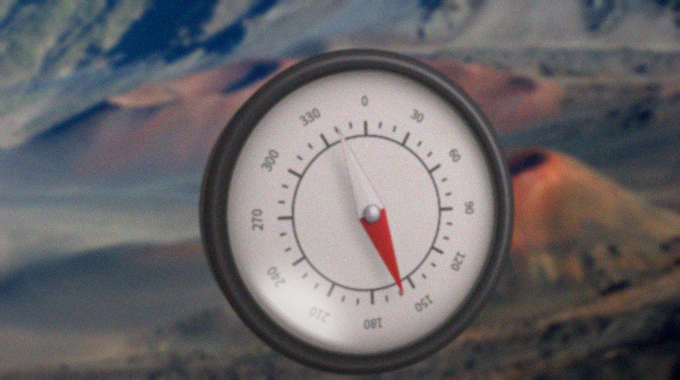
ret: 160°
